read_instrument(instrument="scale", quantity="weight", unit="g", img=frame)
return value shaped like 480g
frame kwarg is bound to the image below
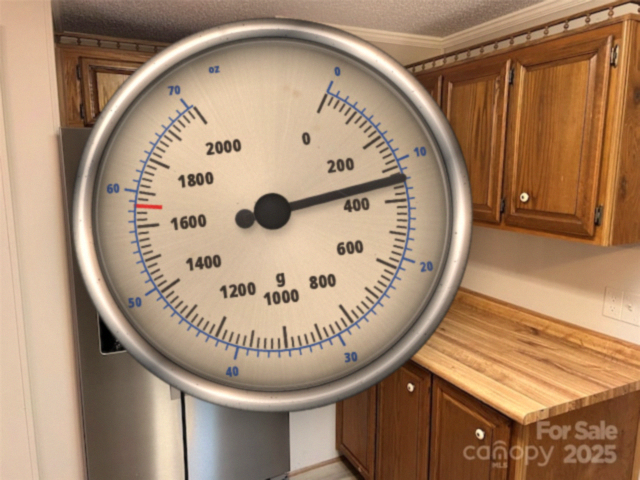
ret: 340g
